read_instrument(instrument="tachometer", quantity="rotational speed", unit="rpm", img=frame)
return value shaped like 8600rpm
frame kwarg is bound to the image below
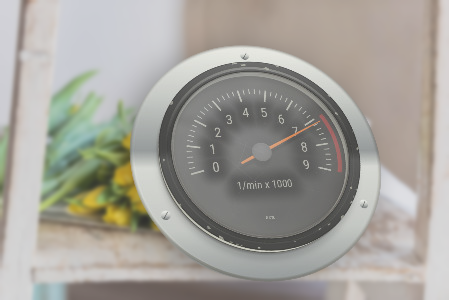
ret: 7200rpm
